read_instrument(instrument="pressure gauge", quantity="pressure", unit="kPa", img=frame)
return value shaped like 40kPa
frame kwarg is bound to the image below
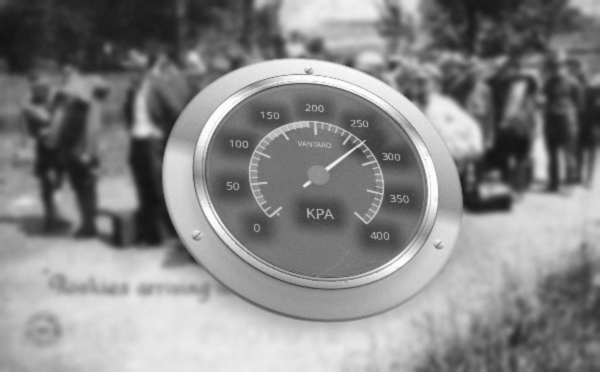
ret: 270kPa
